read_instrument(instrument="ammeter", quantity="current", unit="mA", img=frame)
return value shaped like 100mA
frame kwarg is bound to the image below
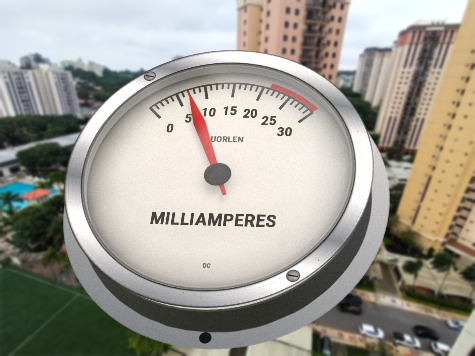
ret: 7mA
